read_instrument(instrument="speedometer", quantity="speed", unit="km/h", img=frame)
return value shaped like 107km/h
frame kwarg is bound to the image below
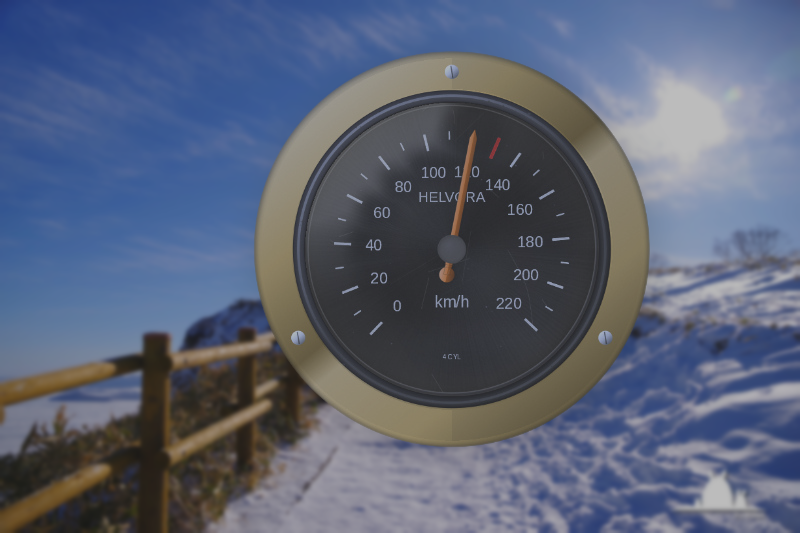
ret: 120km/h
